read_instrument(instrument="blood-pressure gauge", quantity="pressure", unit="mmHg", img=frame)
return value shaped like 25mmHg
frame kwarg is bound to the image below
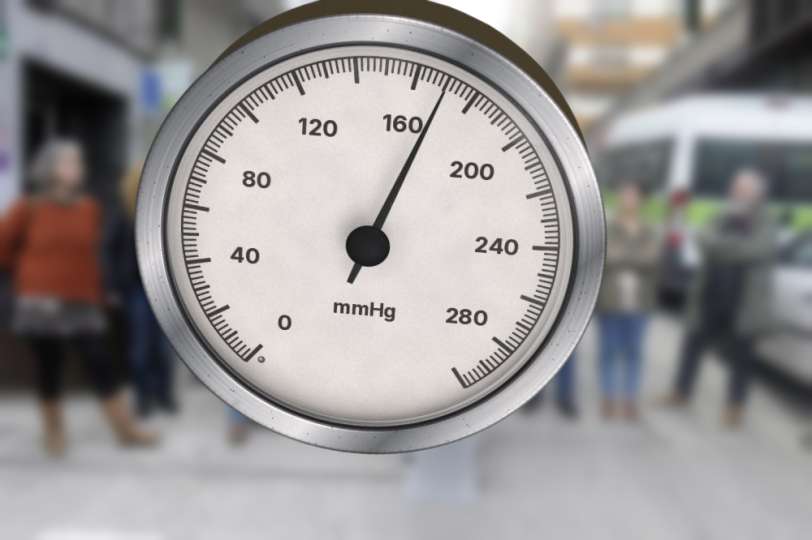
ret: 170mmHg
